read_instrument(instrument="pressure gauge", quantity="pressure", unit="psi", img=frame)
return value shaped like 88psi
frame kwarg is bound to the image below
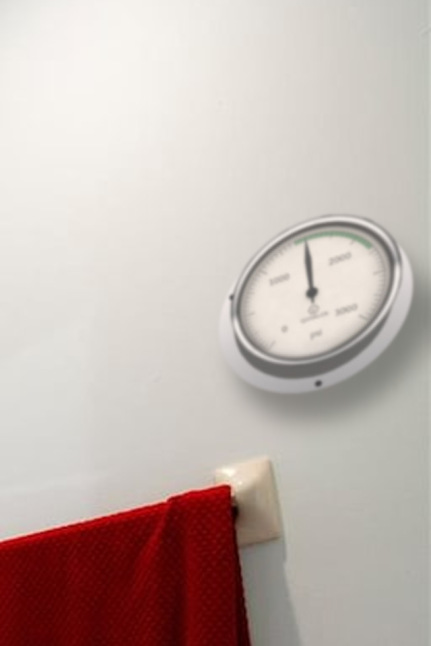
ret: 1500psi
